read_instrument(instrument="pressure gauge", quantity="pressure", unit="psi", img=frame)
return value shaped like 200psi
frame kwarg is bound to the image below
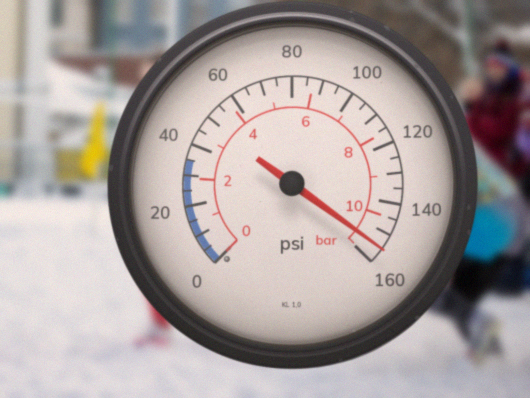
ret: 155psi
